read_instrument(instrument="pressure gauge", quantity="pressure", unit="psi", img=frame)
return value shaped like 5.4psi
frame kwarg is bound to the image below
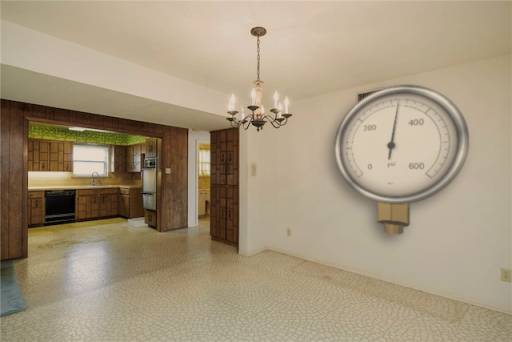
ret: 320psi
